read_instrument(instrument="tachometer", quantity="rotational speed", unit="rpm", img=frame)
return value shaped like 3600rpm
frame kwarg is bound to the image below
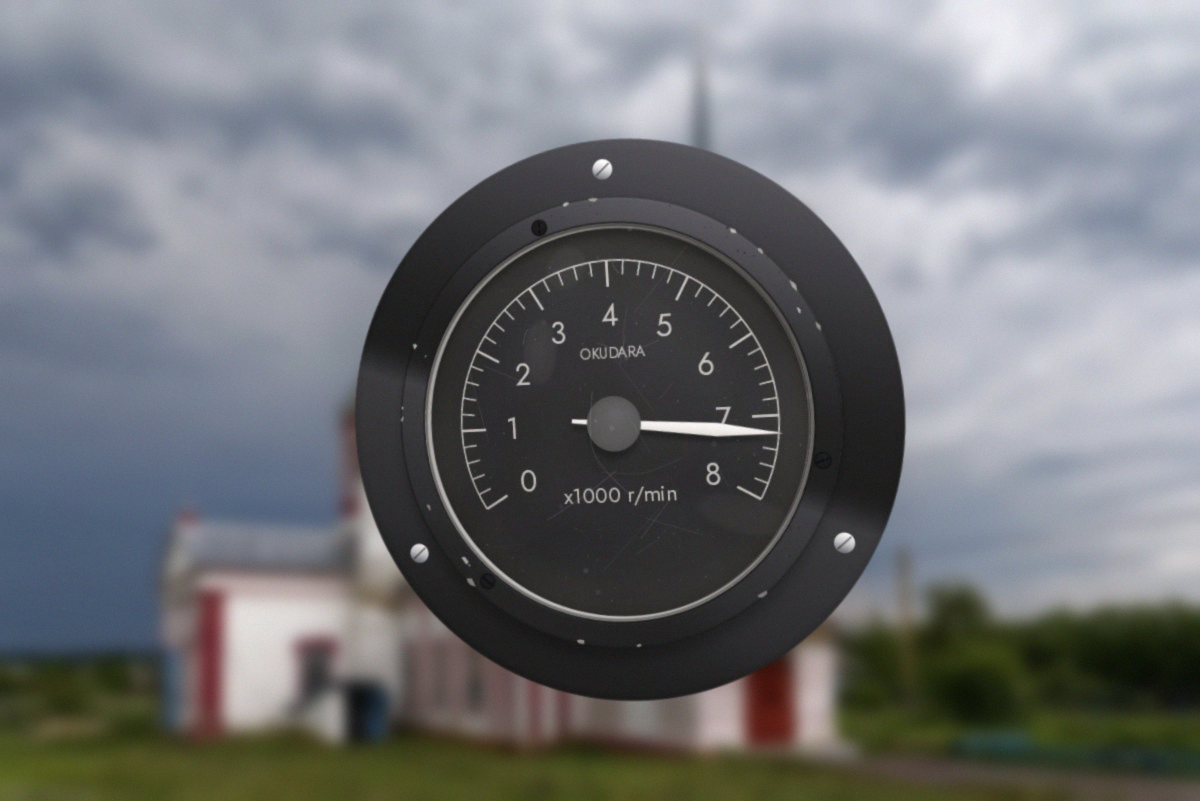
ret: 7200rpm
